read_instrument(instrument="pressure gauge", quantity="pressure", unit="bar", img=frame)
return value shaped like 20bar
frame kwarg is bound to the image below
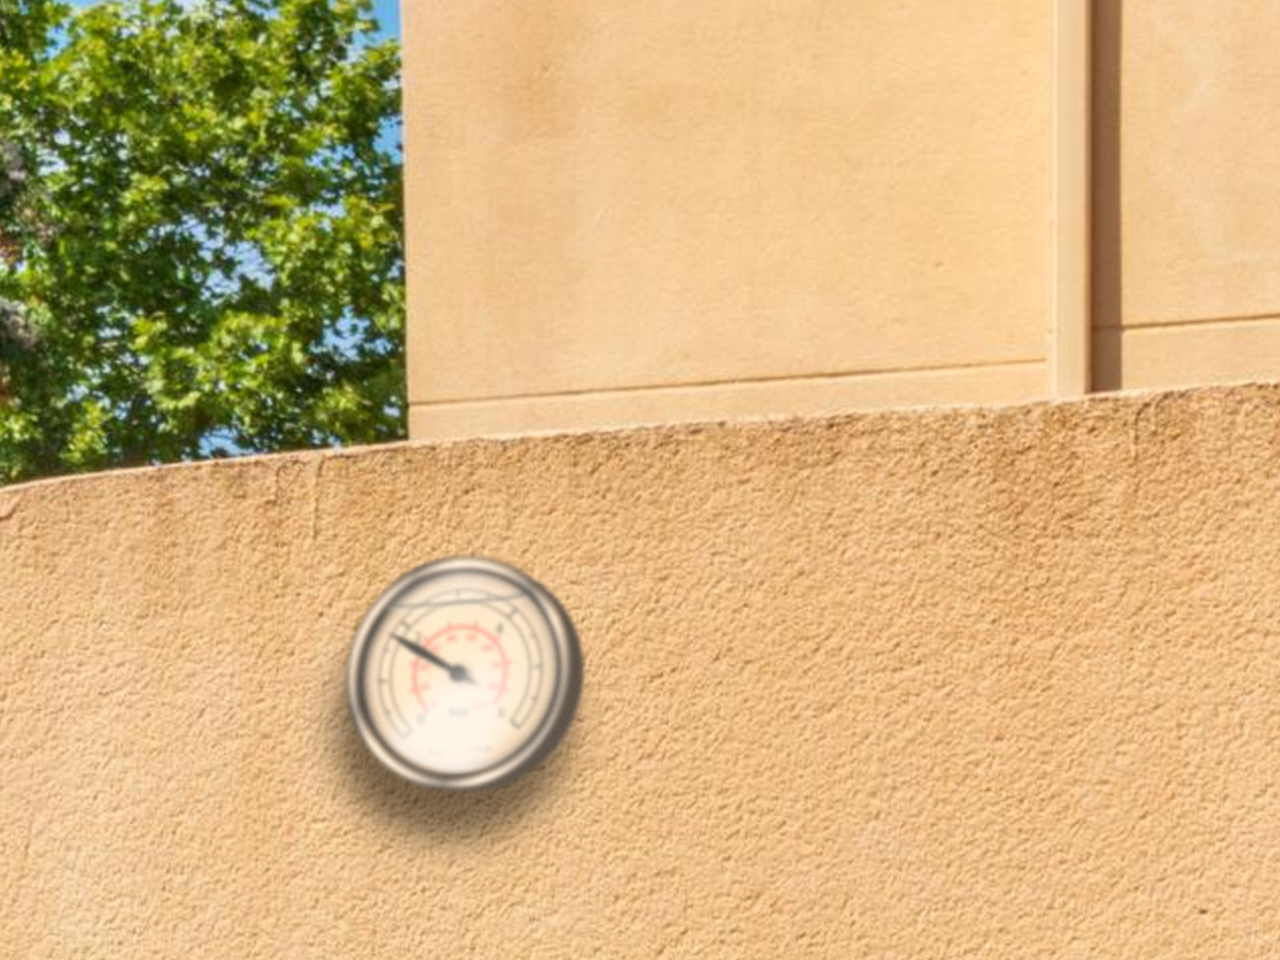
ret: 1.75bar
